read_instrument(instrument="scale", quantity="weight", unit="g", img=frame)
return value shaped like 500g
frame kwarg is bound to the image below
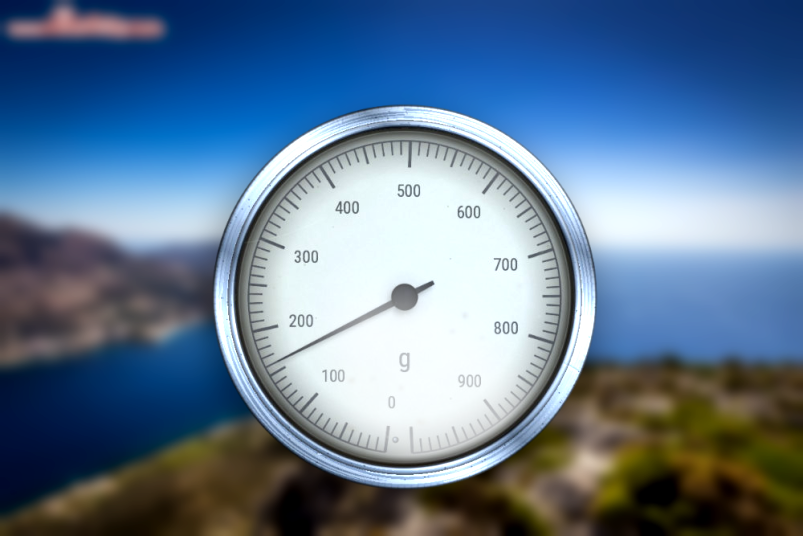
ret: 160g
